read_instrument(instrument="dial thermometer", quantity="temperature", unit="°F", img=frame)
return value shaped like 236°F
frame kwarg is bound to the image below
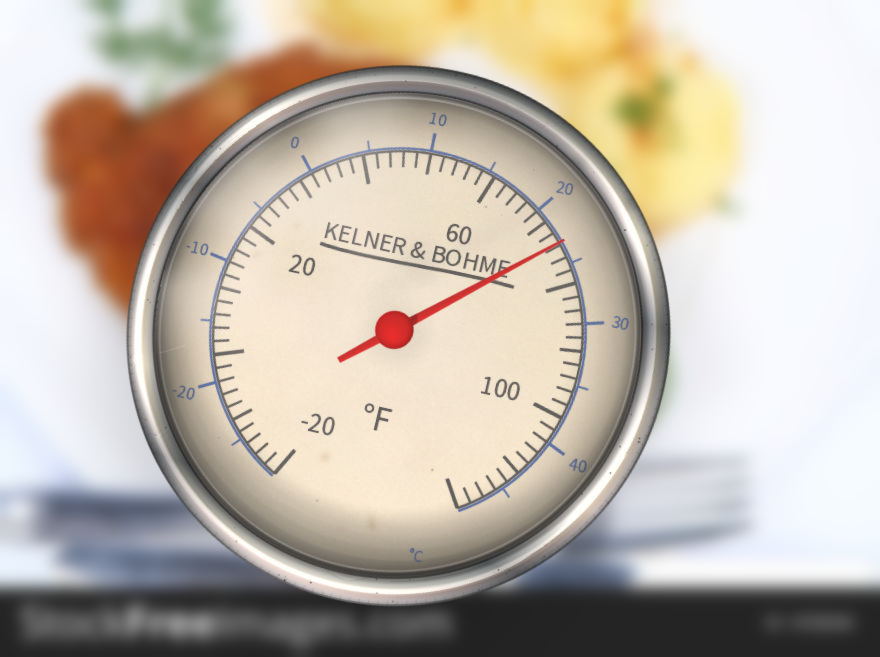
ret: 74°F
